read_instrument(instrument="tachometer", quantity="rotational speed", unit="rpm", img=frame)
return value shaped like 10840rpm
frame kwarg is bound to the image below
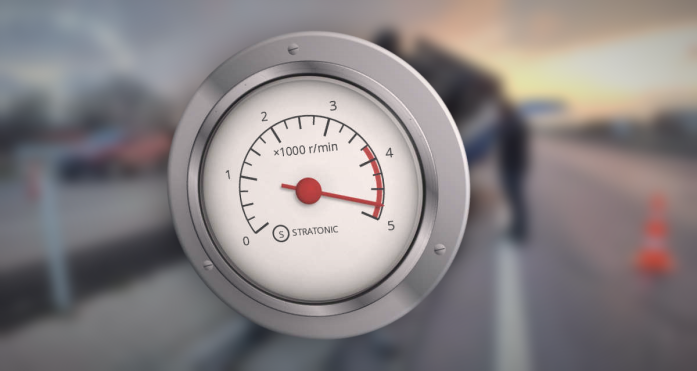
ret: 4750rpm
